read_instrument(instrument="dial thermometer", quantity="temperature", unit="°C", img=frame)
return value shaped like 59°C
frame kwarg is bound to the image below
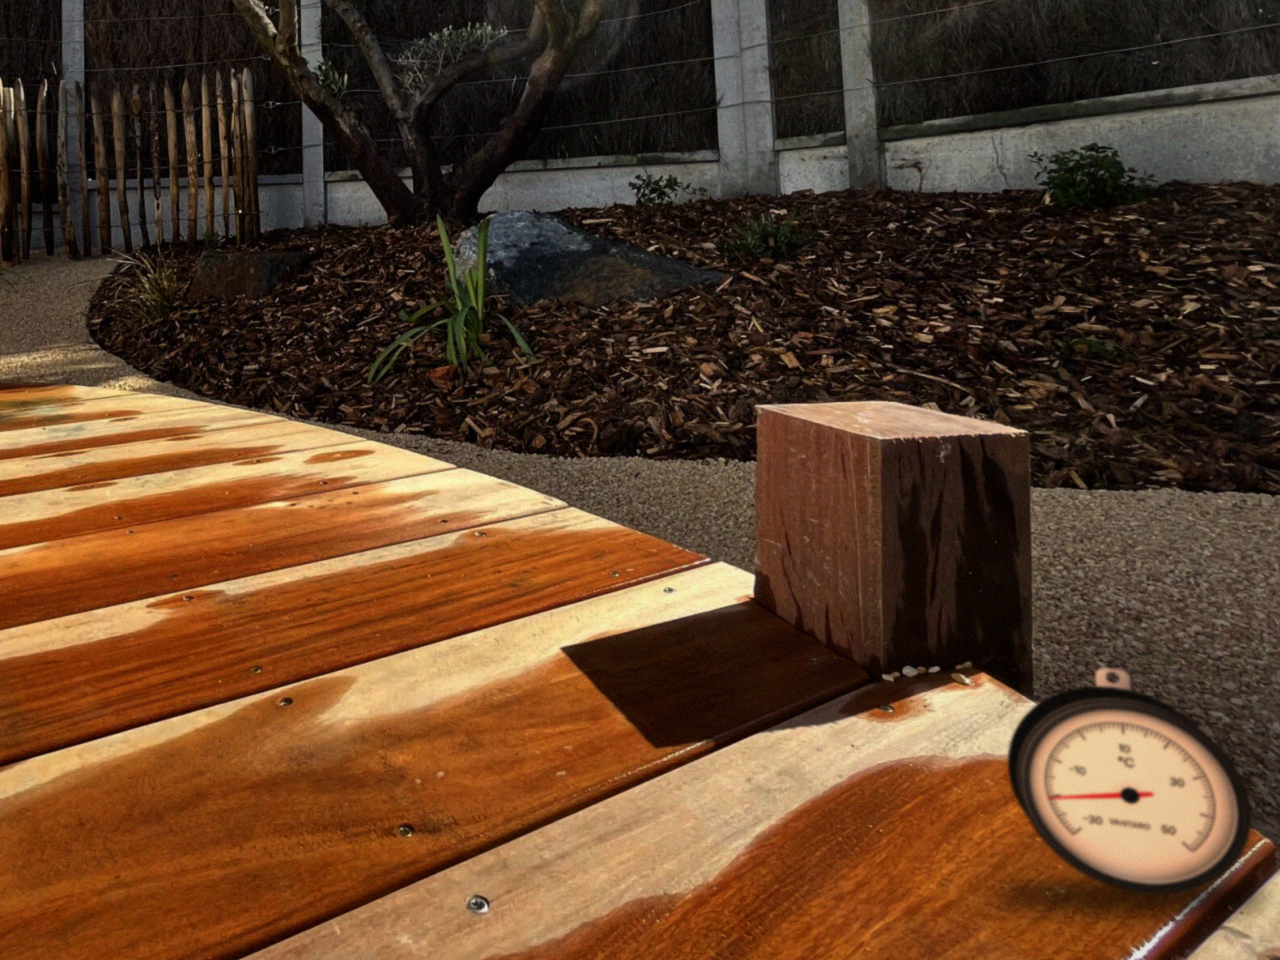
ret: -20°C
